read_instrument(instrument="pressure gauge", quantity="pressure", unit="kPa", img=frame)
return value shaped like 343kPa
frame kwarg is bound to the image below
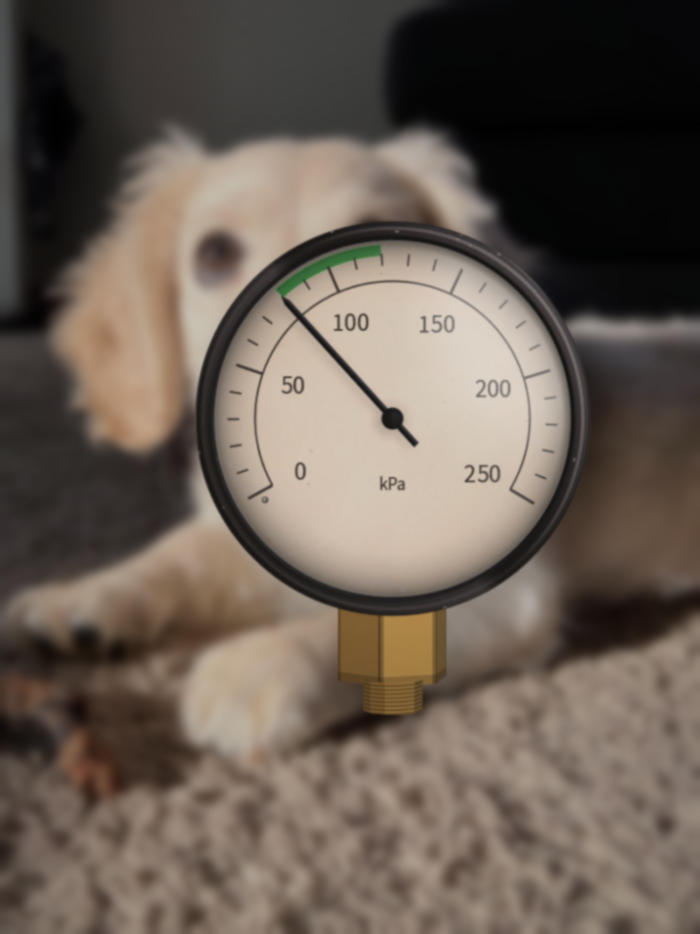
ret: 80kPa
